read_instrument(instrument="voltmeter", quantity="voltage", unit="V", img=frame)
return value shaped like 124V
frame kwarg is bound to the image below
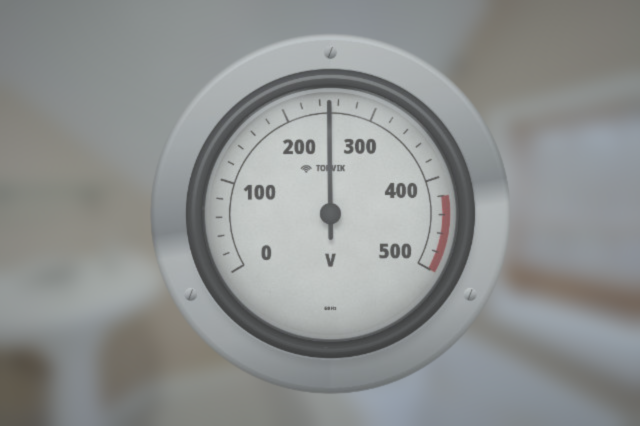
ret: 250V
